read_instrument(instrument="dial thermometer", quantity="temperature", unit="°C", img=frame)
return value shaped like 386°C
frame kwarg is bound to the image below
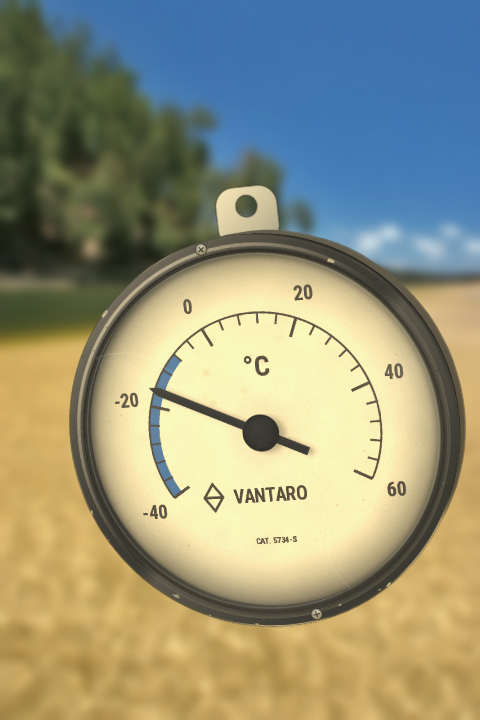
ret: -16°C
